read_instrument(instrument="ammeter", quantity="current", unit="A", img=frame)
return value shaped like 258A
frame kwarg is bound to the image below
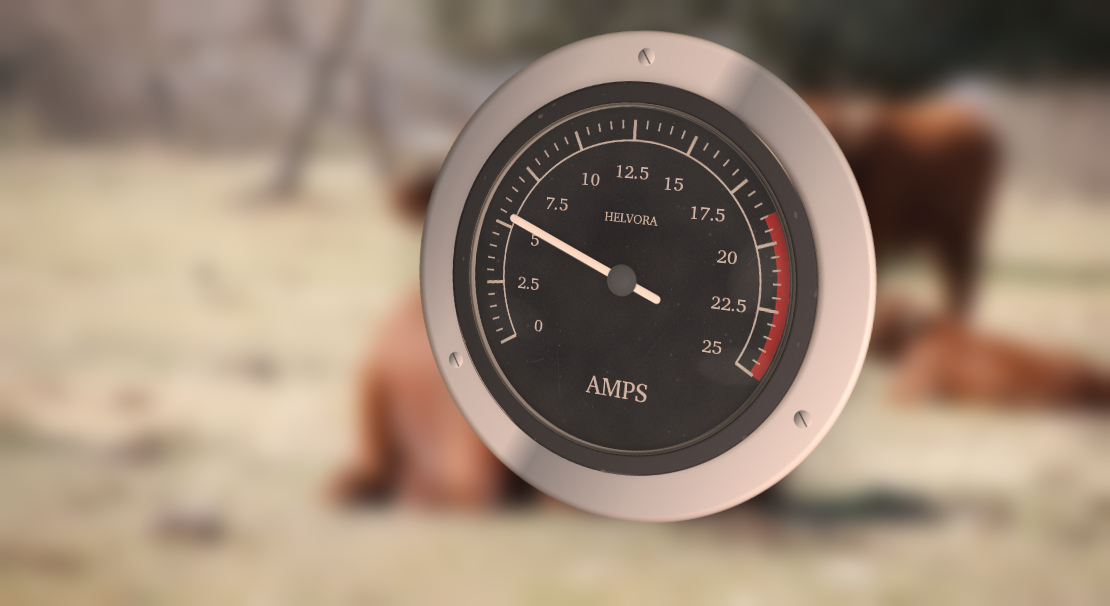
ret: 5.5A
